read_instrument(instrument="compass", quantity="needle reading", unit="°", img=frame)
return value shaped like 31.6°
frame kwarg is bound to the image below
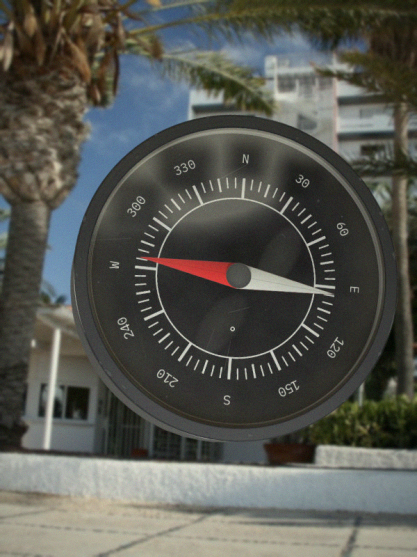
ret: 275°
